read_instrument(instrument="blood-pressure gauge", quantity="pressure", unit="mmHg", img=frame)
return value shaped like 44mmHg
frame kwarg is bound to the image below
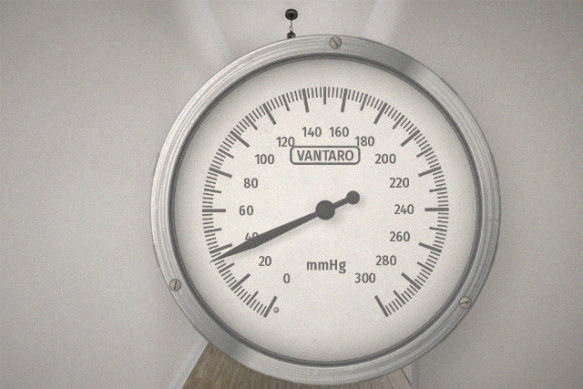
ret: 36mmHg
